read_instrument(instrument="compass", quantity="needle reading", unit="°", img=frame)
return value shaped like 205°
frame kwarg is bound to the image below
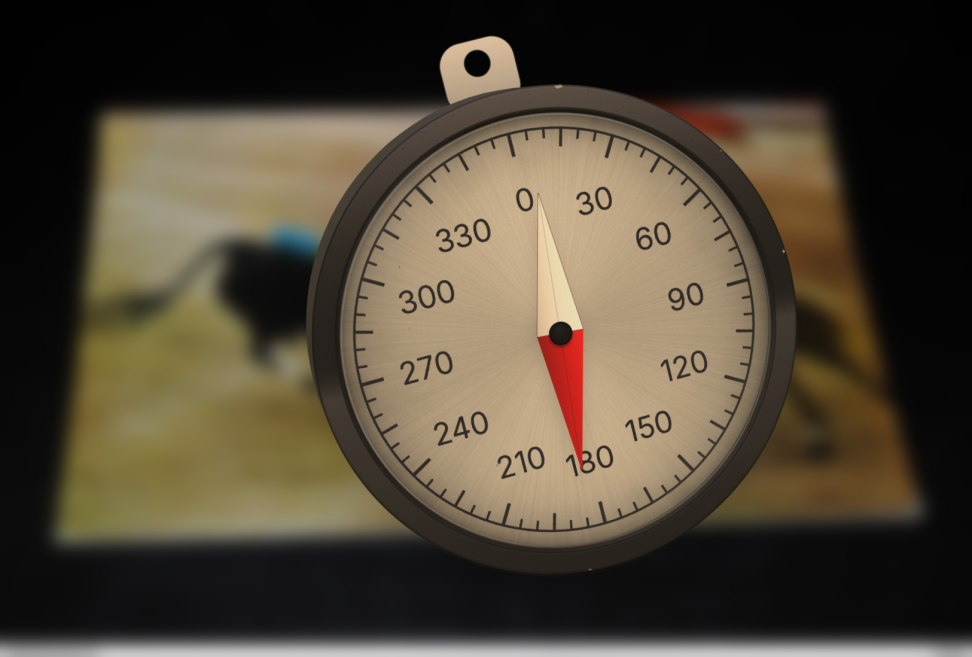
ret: 185°
